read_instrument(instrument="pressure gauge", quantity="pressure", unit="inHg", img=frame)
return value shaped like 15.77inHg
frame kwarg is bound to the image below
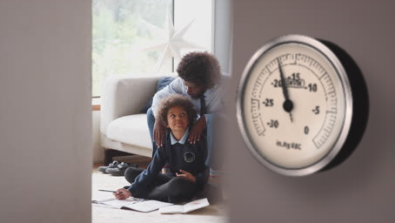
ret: -17.5inHg
